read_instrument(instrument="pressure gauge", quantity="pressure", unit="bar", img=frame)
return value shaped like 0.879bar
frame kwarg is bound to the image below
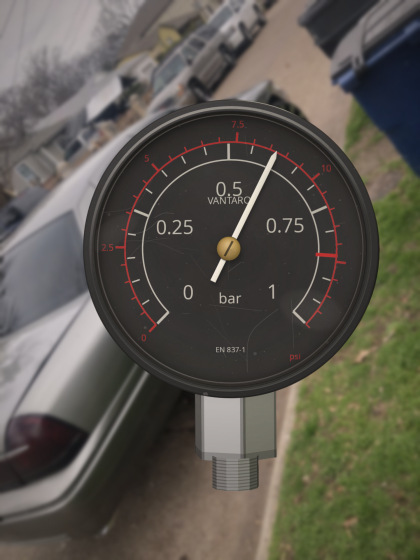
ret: 0.6bar
